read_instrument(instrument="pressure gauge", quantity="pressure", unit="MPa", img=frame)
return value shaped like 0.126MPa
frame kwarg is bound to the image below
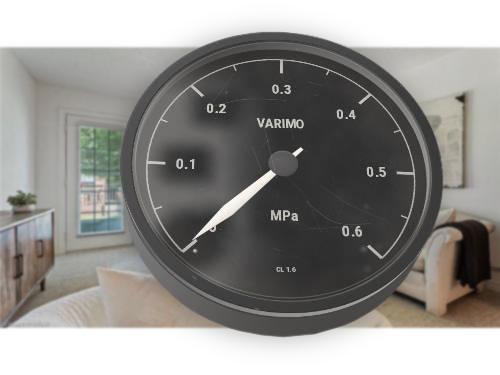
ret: 0MPa
